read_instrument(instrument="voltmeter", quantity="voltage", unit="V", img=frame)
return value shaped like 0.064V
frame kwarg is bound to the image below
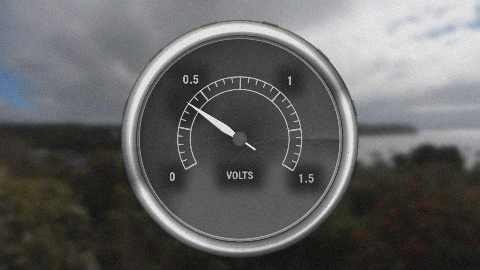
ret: 0.4V
